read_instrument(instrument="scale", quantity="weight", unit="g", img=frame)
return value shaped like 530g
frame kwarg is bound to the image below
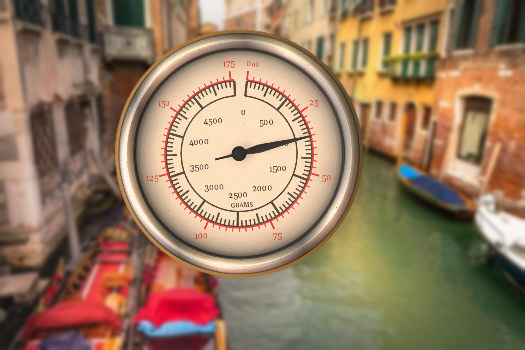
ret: 1000g
